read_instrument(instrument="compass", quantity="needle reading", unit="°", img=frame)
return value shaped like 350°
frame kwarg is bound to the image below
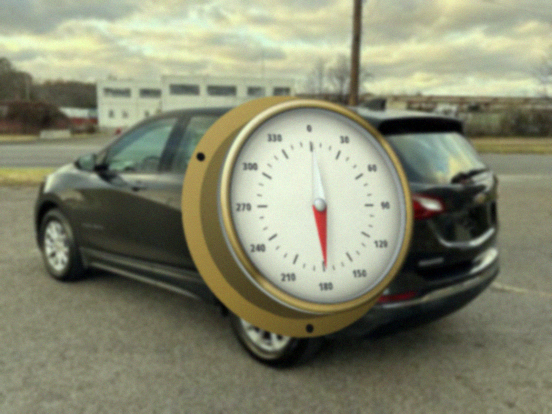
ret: 180°
